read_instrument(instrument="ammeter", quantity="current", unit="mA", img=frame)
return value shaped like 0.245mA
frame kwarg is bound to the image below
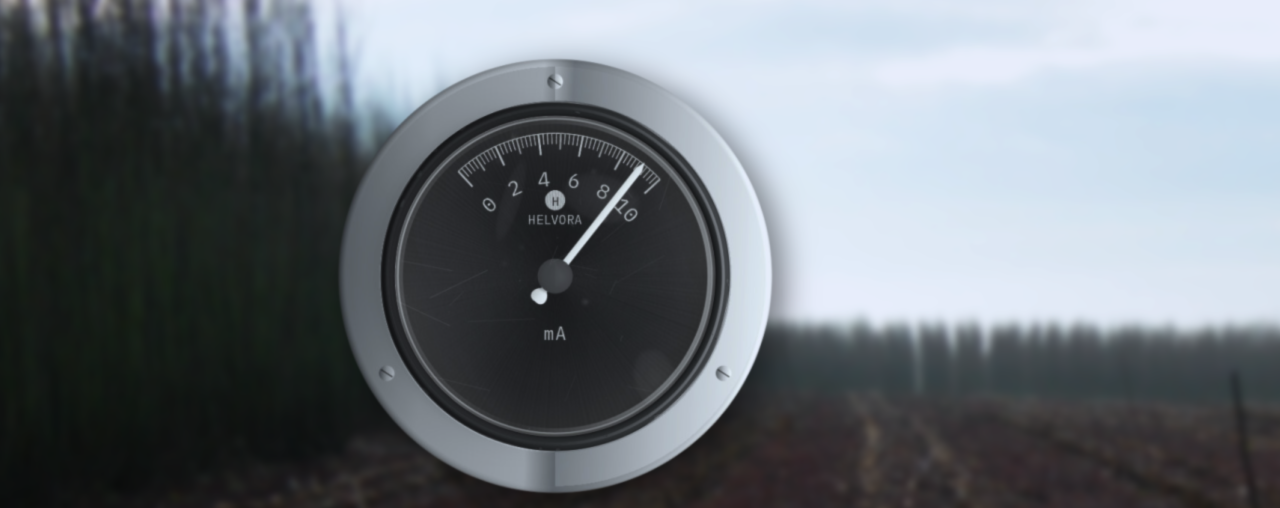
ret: 9mA
